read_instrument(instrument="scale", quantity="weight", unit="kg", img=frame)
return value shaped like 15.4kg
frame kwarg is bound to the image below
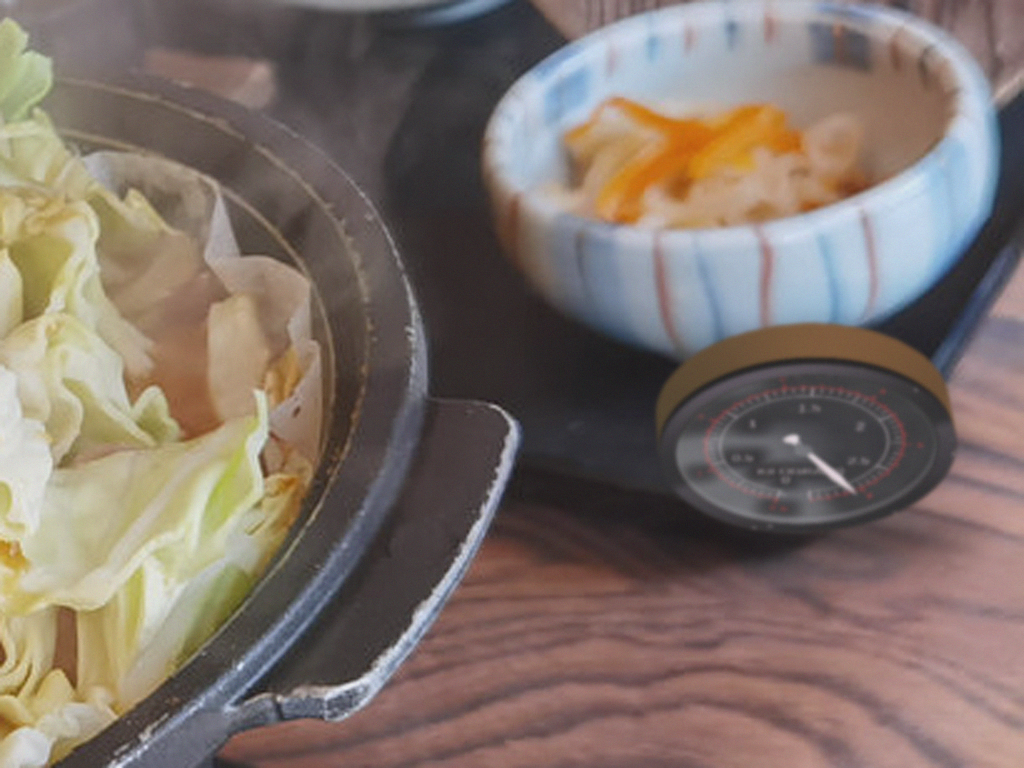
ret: 2.75kg
